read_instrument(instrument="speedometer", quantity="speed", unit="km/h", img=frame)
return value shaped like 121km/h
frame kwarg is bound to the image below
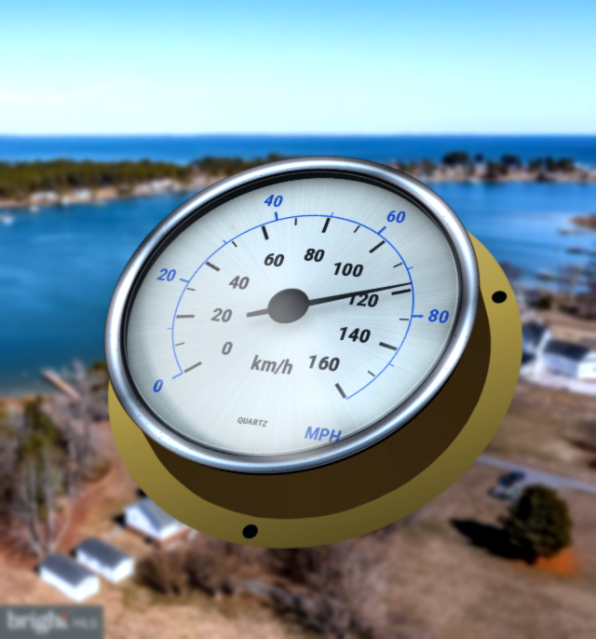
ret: 120km/h
